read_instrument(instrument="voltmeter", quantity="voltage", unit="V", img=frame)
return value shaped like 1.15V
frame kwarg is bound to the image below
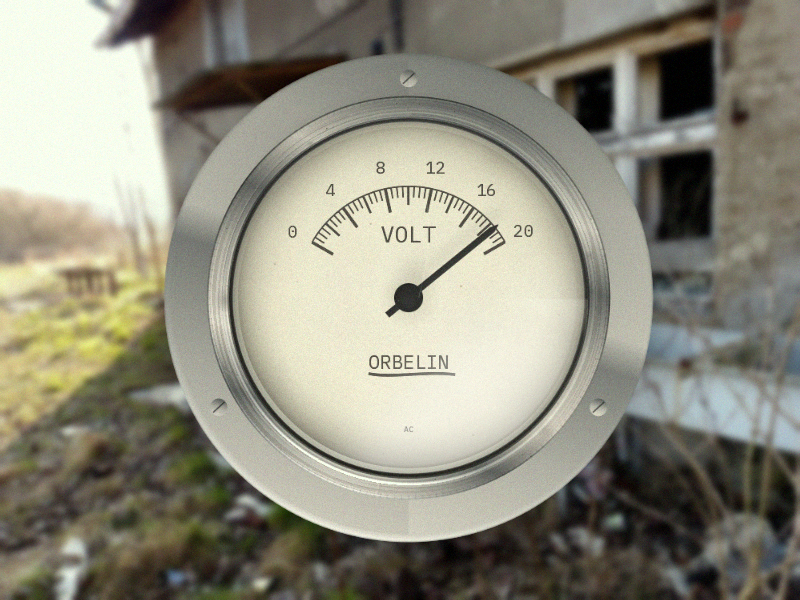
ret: 18.5V
